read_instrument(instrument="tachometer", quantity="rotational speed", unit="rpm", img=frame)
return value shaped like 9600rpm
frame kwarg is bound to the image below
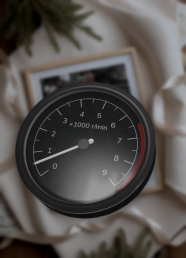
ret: 500rpm
